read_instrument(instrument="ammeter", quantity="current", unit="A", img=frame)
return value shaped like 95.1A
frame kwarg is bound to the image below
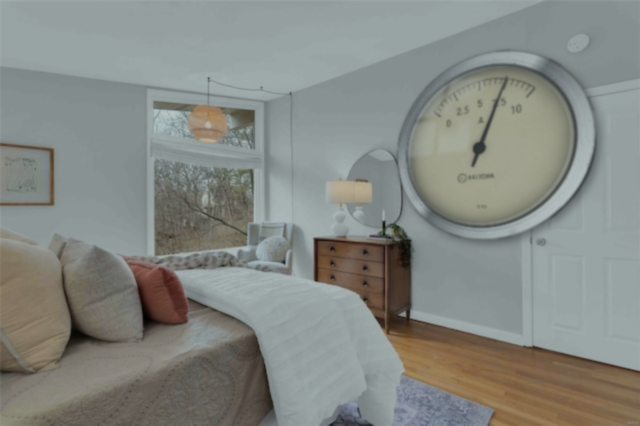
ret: 7.5A
